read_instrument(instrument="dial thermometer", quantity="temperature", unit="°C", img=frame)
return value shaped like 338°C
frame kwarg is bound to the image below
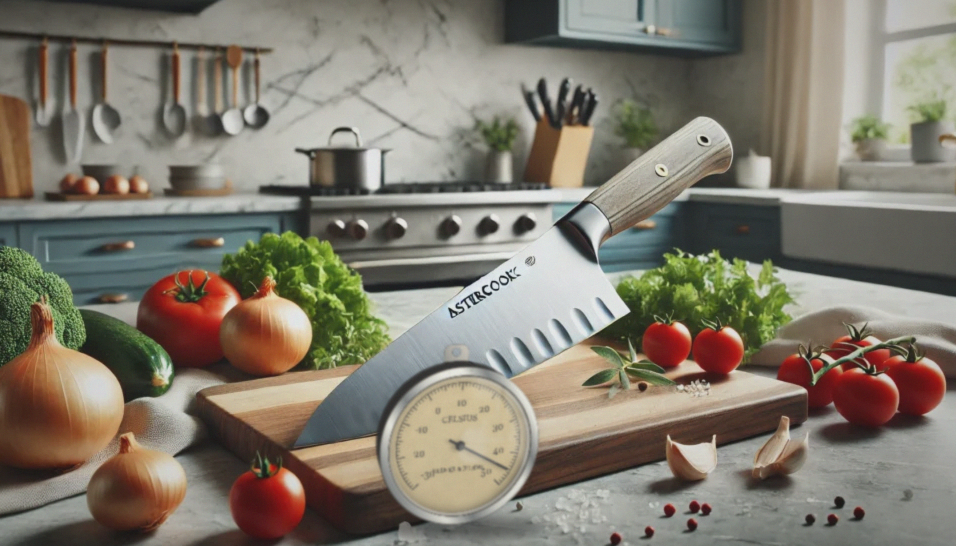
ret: 45°C
